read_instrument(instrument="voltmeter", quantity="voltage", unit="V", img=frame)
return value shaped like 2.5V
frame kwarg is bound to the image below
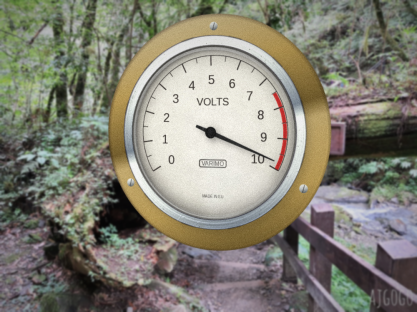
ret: 9.75V
